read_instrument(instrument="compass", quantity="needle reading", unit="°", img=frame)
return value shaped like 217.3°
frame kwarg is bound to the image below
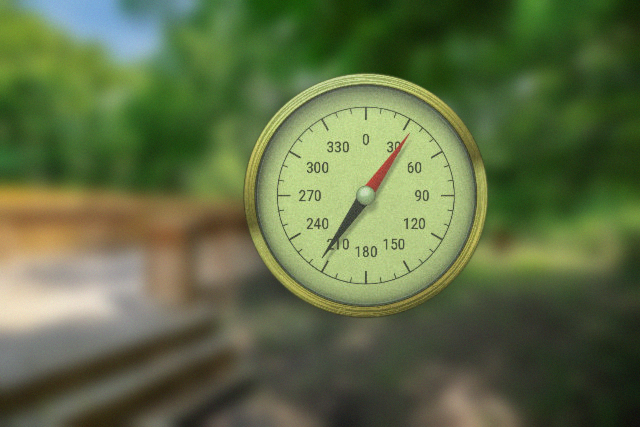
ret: 35°
